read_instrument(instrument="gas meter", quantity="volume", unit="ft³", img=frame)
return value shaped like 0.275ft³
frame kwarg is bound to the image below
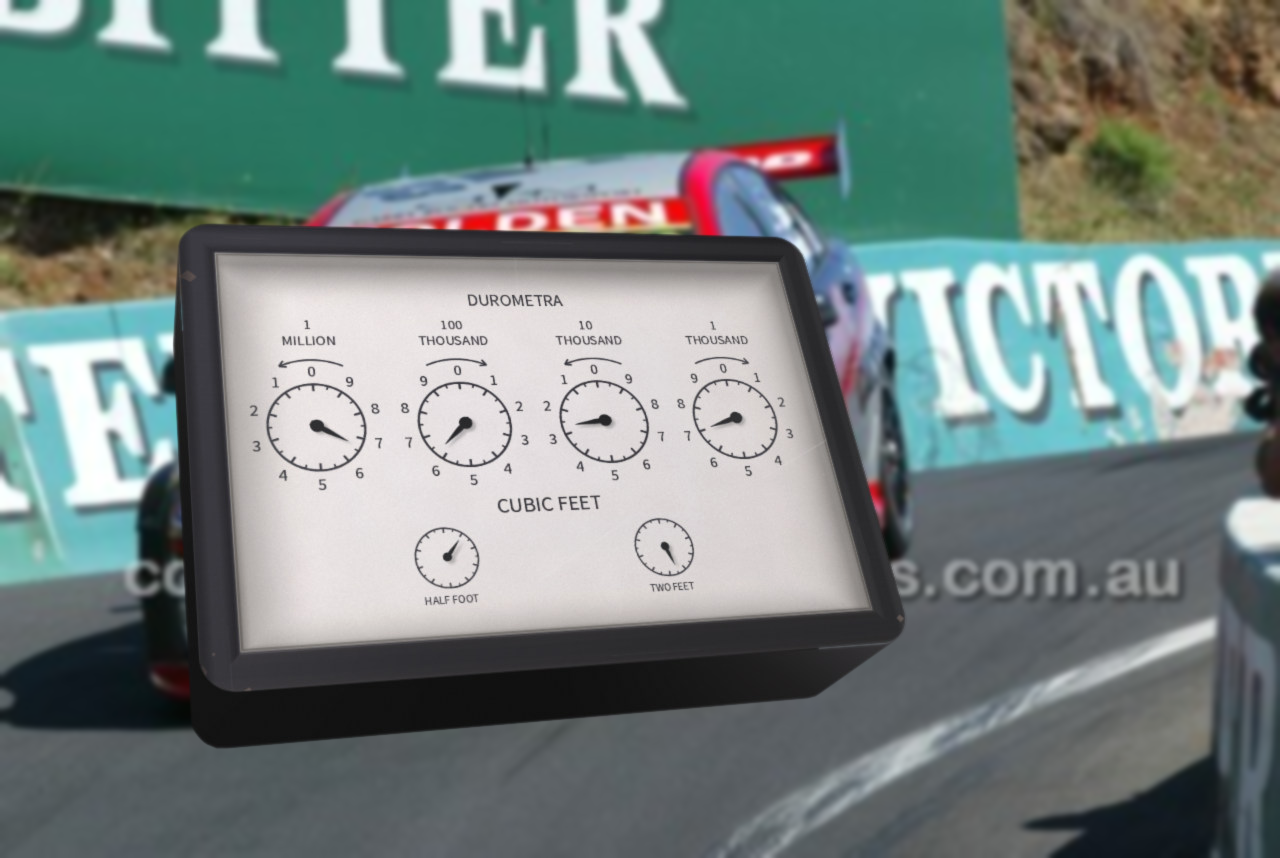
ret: 662700ft³
